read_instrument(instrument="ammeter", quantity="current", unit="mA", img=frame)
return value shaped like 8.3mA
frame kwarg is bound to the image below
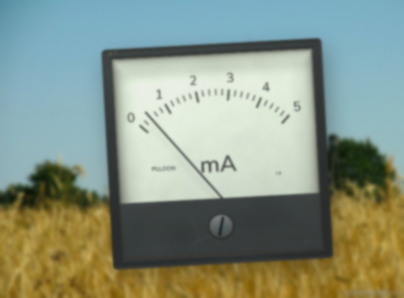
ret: 0.4mA
